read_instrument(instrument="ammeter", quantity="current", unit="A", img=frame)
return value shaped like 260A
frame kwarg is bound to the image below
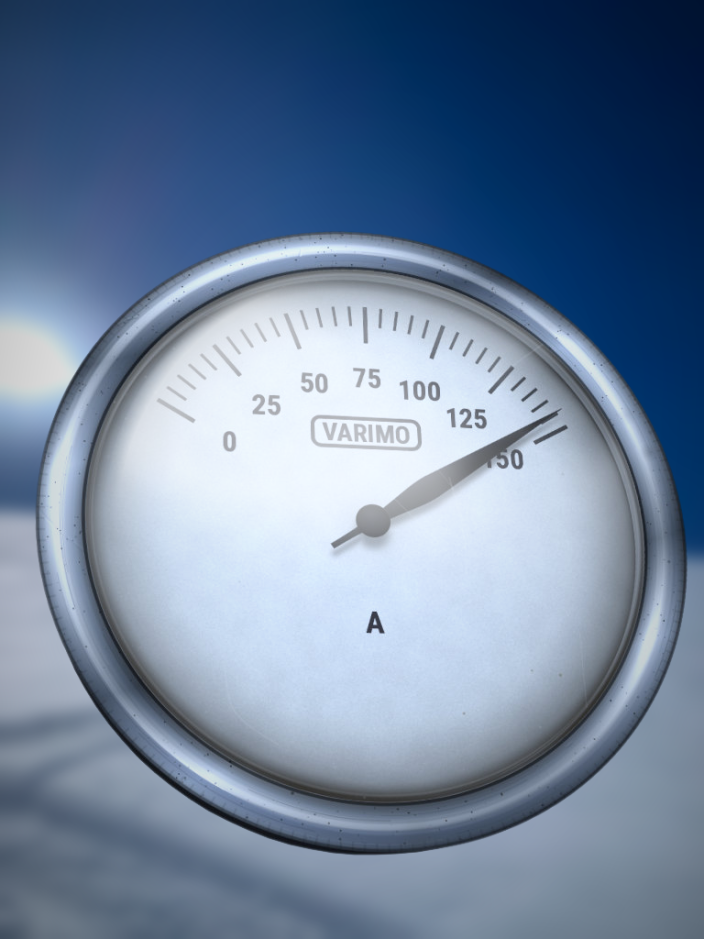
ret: 145A
